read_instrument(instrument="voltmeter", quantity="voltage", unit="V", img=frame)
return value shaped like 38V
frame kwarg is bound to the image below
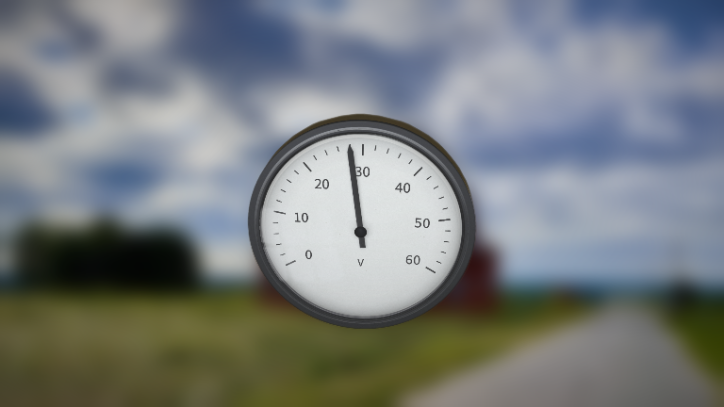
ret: 28V
